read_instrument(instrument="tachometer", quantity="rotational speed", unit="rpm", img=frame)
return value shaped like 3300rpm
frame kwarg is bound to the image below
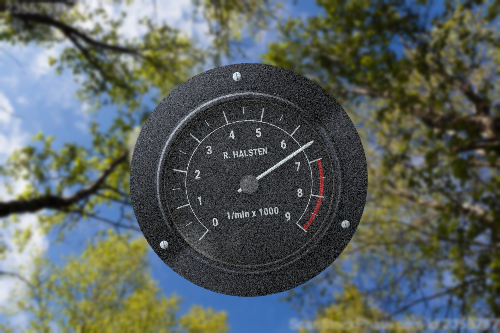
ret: 6500rpm
